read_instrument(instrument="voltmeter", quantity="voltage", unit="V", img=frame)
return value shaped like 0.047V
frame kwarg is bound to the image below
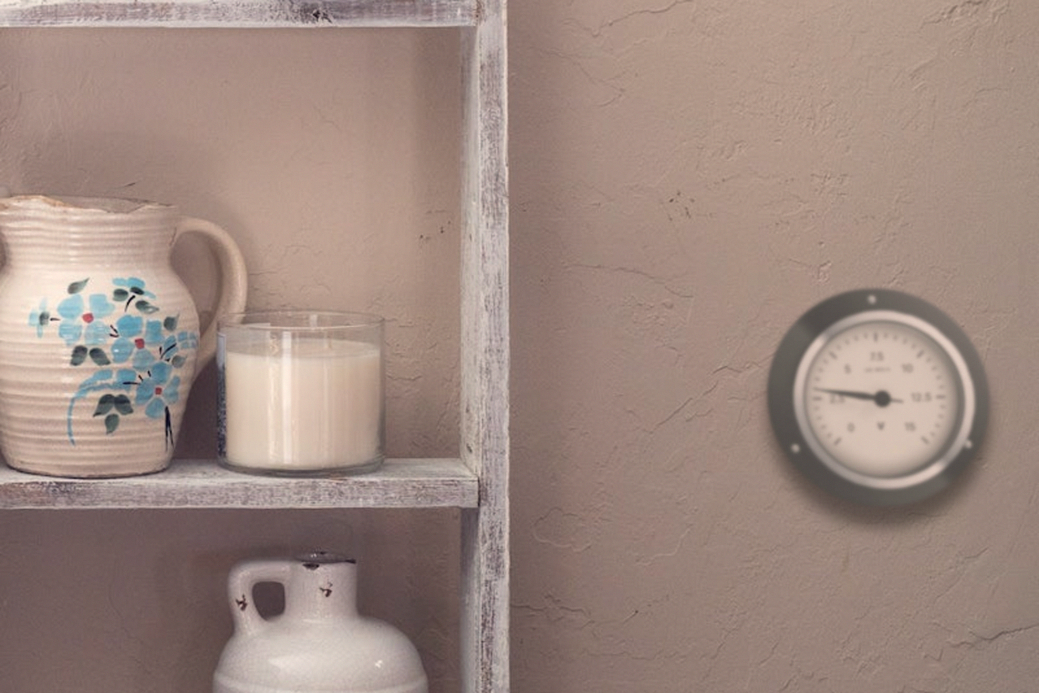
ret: 3V
